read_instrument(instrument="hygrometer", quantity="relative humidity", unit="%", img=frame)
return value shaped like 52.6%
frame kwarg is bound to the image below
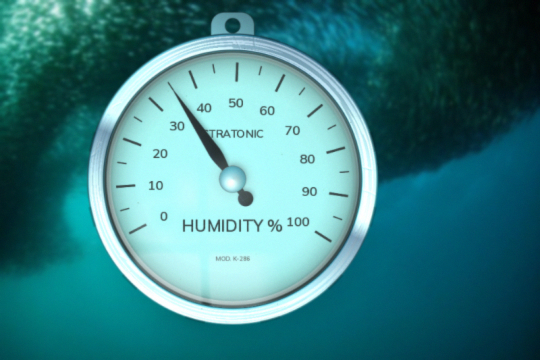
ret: 35%
